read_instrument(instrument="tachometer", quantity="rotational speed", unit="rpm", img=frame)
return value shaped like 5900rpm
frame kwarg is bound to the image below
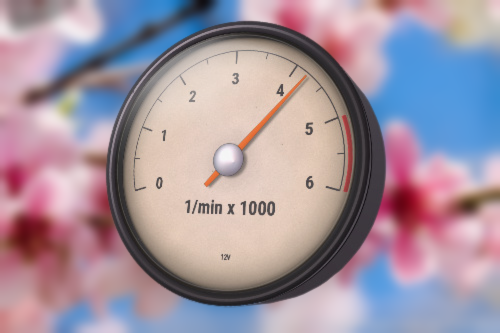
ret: 4250rpm
